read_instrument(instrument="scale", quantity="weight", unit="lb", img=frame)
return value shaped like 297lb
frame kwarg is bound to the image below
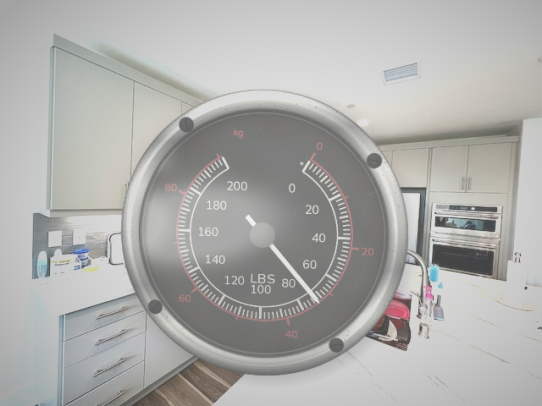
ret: 72lb
